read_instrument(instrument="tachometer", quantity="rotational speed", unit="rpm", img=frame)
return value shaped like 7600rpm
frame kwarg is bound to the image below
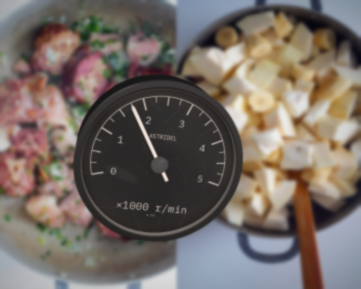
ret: 1750rpm
